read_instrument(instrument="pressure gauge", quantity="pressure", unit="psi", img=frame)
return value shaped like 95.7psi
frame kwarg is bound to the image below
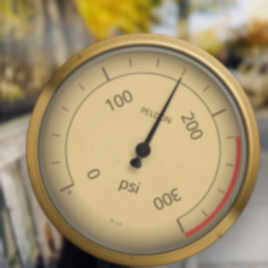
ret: 160psi
